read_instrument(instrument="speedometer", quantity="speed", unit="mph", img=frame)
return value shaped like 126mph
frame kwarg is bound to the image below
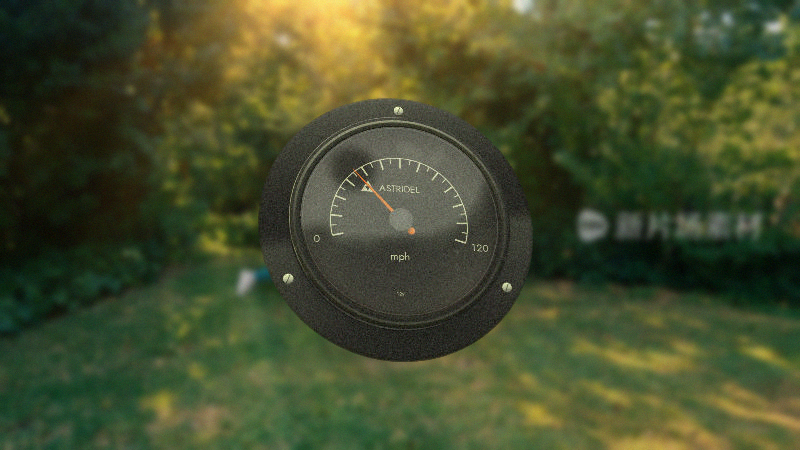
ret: 35mph
